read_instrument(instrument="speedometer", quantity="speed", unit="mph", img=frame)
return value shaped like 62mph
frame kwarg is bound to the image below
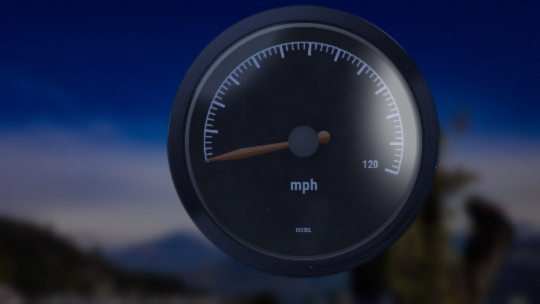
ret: 0mph
